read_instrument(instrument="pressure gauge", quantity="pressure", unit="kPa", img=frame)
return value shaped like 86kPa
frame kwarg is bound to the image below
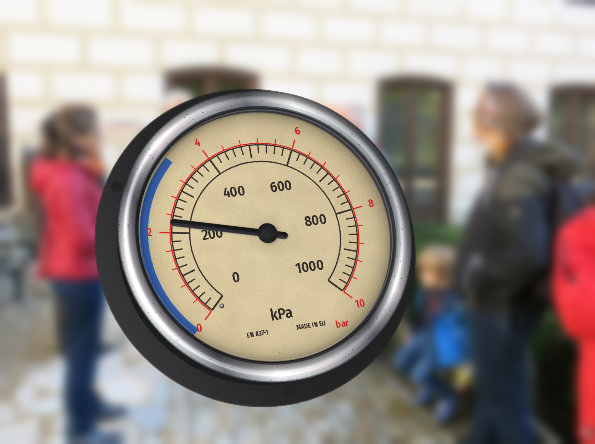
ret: 220kPa
